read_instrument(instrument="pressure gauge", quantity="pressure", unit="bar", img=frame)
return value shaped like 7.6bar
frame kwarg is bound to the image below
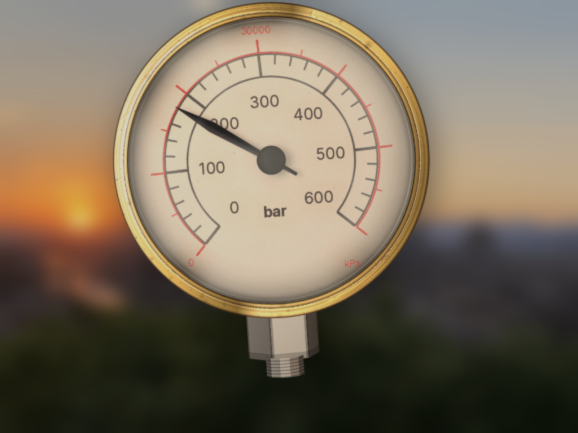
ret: 180bar
